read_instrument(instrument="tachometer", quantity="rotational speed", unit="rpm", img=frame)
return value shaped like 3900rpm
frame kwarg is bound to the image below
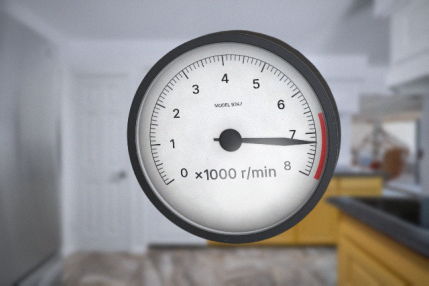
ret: 7200rpm
